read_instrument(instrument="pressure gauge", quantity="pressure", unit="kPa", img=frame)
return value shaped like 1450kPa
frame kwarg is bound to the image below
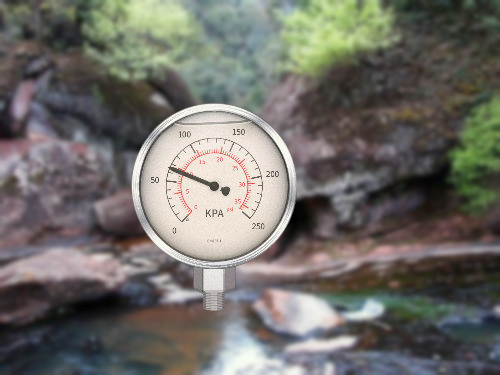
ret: 65kPa
